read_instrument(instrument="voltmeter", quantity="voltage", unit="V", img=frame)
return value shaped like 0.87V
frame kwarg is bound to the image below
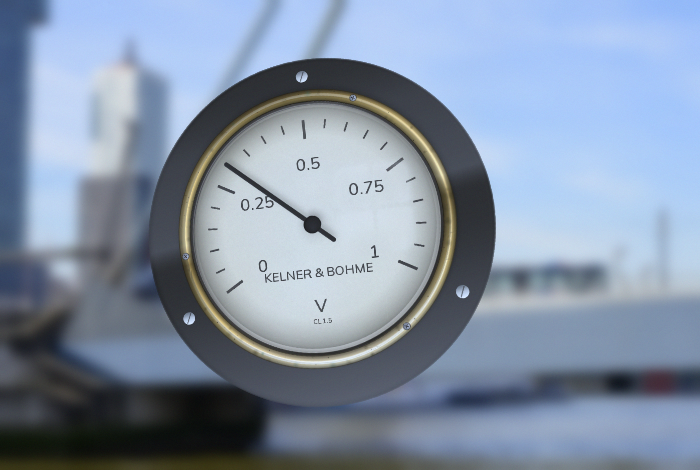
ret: 0.3V
